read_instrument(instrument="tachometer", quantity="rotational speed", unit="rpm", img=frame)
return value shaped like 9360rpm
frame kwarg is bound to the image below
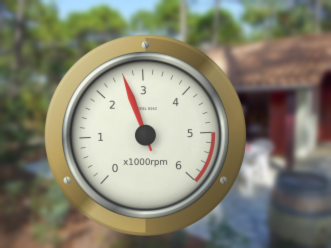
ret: 2600rpm
